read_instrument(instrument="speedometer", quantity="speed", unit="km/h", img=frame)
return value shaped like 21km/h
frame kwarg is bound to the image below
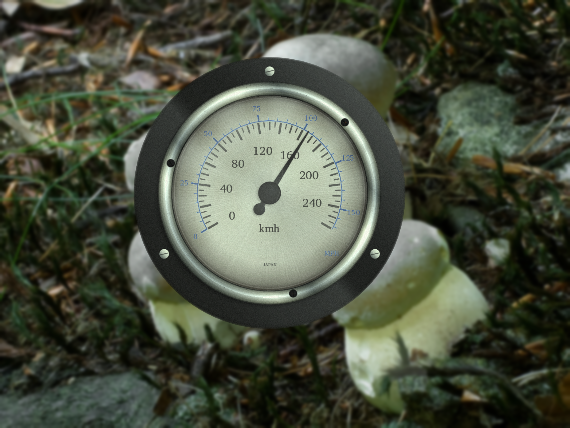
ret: 165km/h
